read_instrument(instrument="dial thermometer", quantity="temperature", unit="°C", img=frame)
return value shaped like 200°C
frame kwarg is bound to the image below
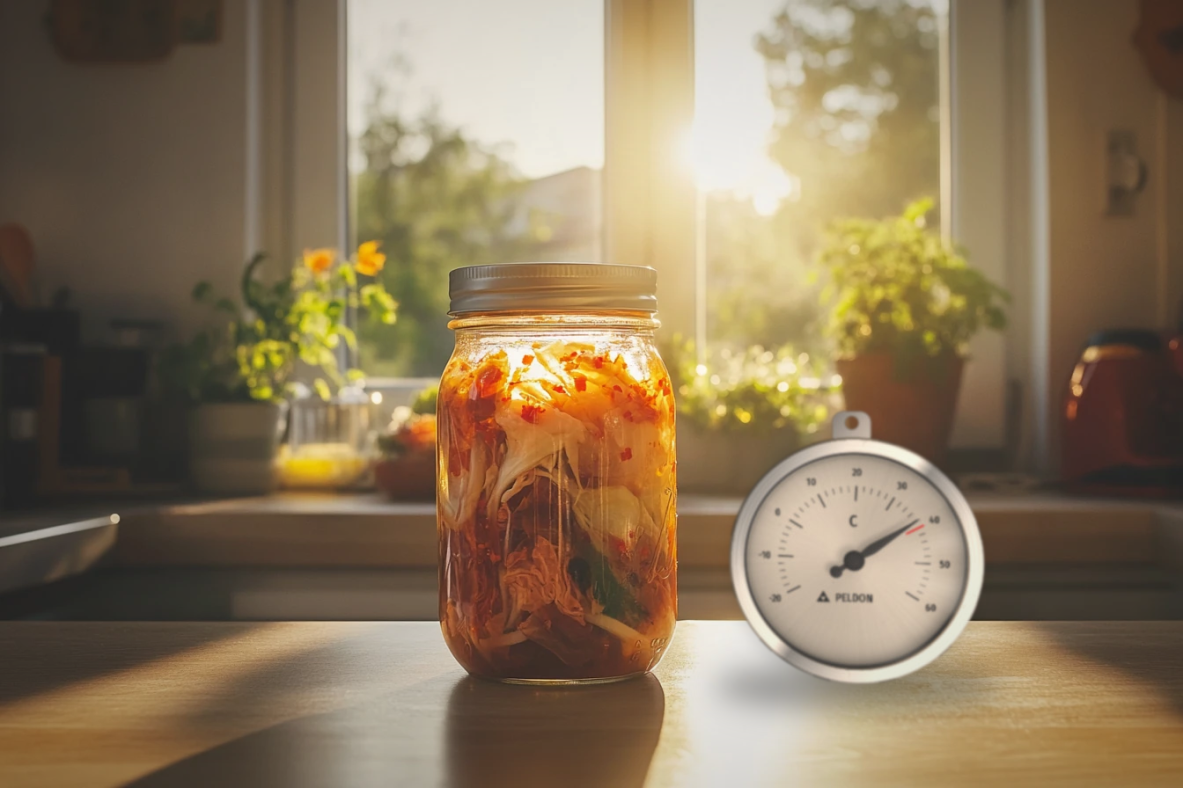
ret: 38°C
